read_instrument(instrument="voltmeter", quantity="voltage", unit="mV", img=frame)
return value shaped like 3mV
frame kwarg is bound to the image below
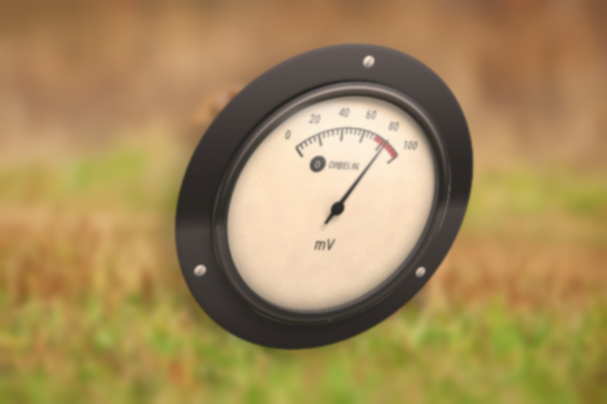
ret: 80mV
